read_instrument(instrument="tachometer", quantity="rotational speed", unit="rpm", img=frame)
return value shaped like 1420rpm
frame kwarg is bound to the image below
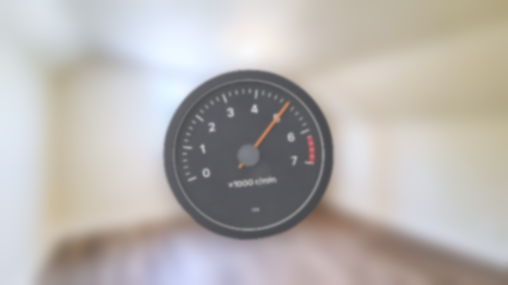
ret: 5000rpm
